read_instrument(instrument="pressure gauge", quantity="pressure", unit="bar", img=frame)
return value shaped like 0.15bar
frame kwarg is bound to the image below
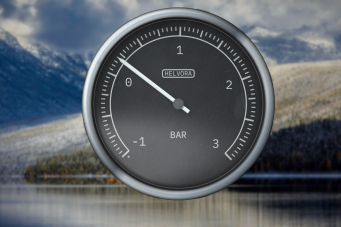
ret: 0.2bar
